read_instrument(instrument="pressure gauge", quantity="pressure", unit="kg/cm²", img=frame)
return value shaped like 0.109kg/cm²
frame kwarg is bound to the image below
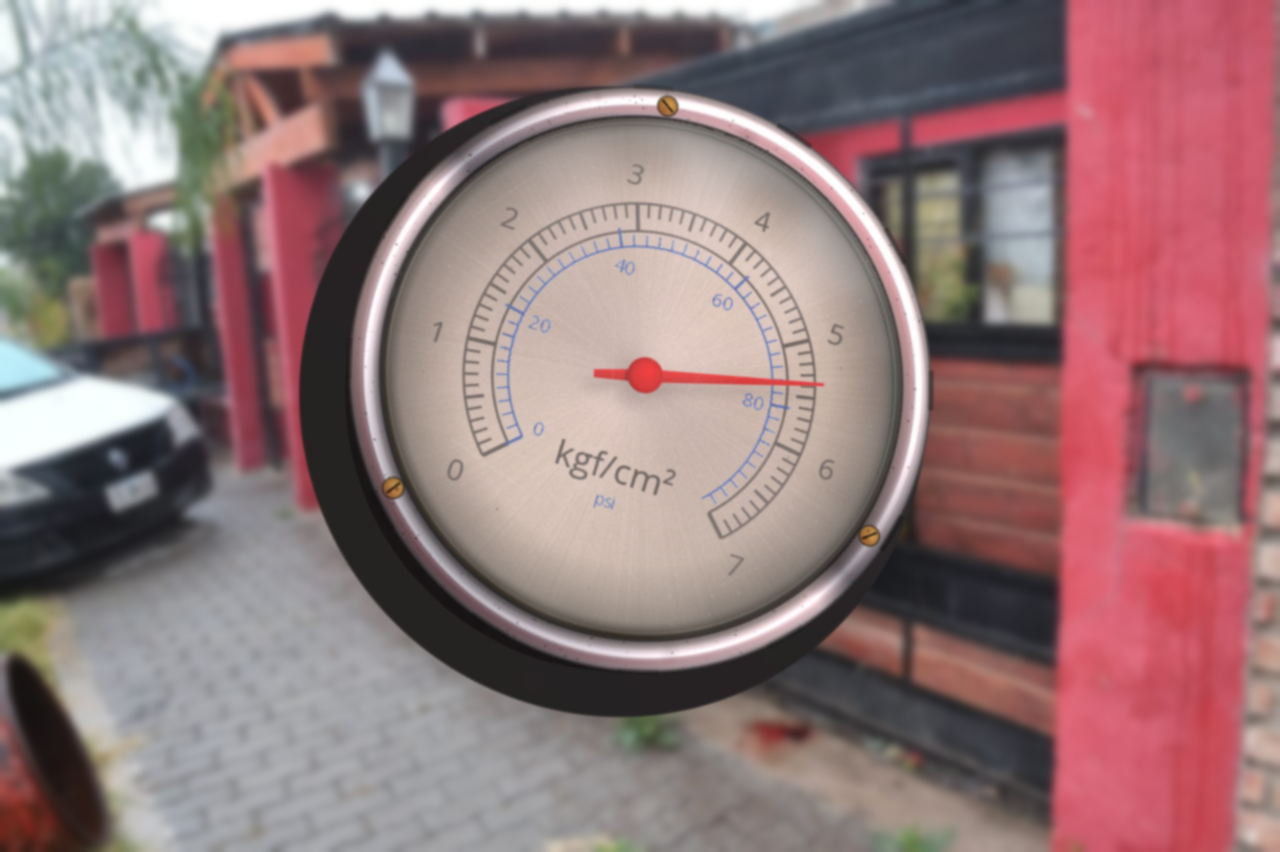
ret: 5.4kg/cm²
